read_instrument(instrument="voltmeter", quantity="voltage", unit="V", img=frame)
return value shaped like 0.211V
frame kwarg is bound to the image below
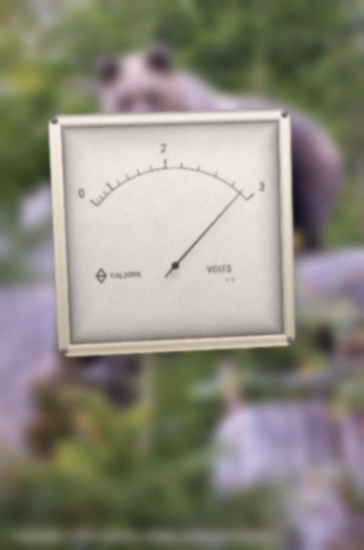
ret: 2.9V
